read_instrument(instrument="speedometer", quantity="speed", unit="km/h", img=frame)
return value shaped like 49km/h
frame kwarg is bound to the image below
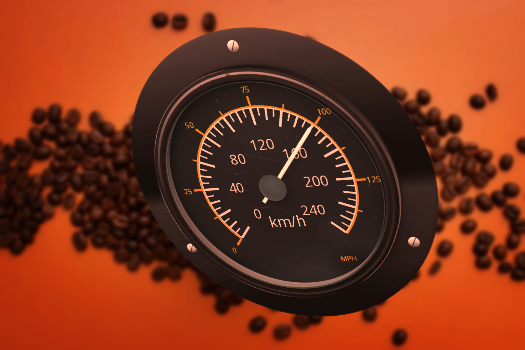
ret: 160km/h
